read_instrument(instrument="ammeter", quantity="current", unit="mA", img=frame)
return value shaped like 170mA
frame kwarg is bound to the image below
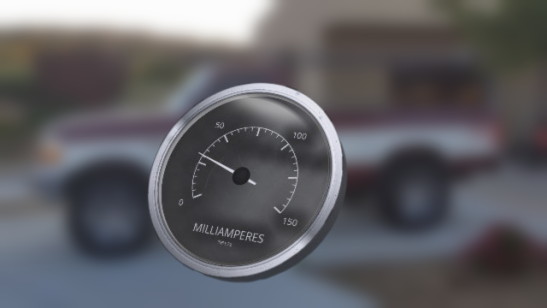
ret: 30mA
